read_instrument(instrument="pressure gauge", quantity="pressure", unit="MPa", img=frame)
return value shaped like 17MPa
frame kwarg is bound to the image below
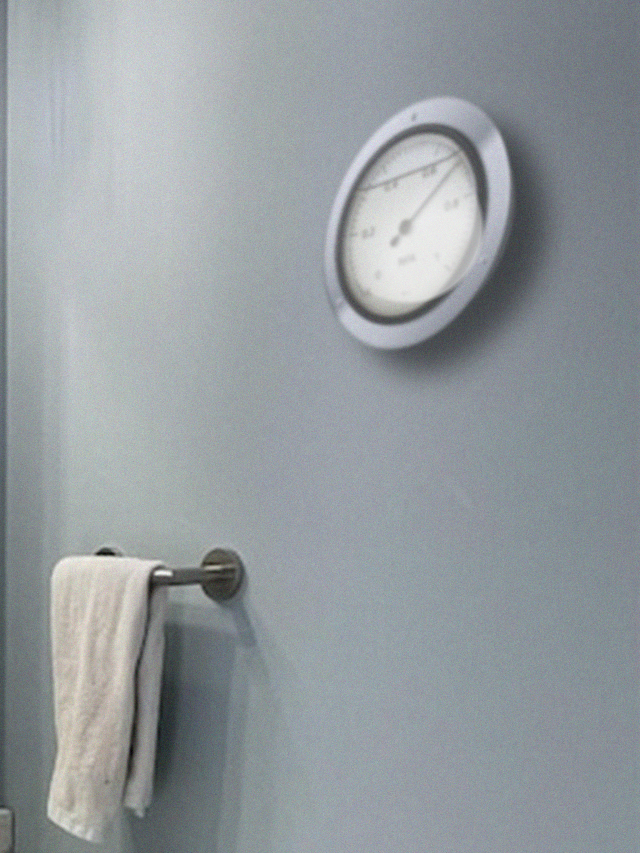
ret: 0.7MPa
